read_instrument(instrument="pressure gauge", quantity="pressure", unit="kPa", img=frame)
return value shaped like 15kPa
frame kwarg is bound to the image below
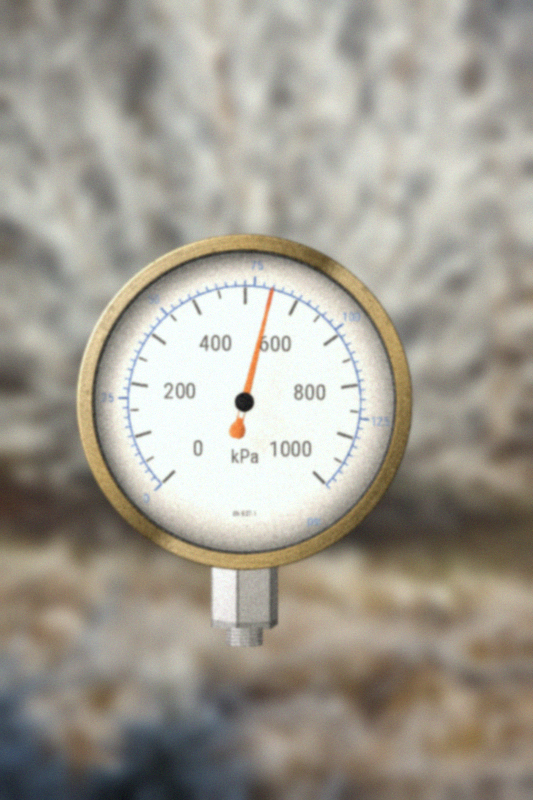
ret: 550kPa
